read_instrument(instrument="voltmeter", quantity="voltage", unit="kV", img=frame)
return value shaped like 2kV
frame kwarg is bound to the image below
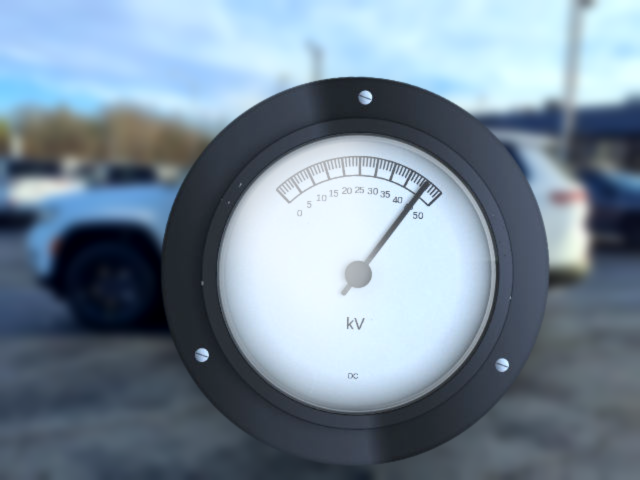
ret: 45kV
